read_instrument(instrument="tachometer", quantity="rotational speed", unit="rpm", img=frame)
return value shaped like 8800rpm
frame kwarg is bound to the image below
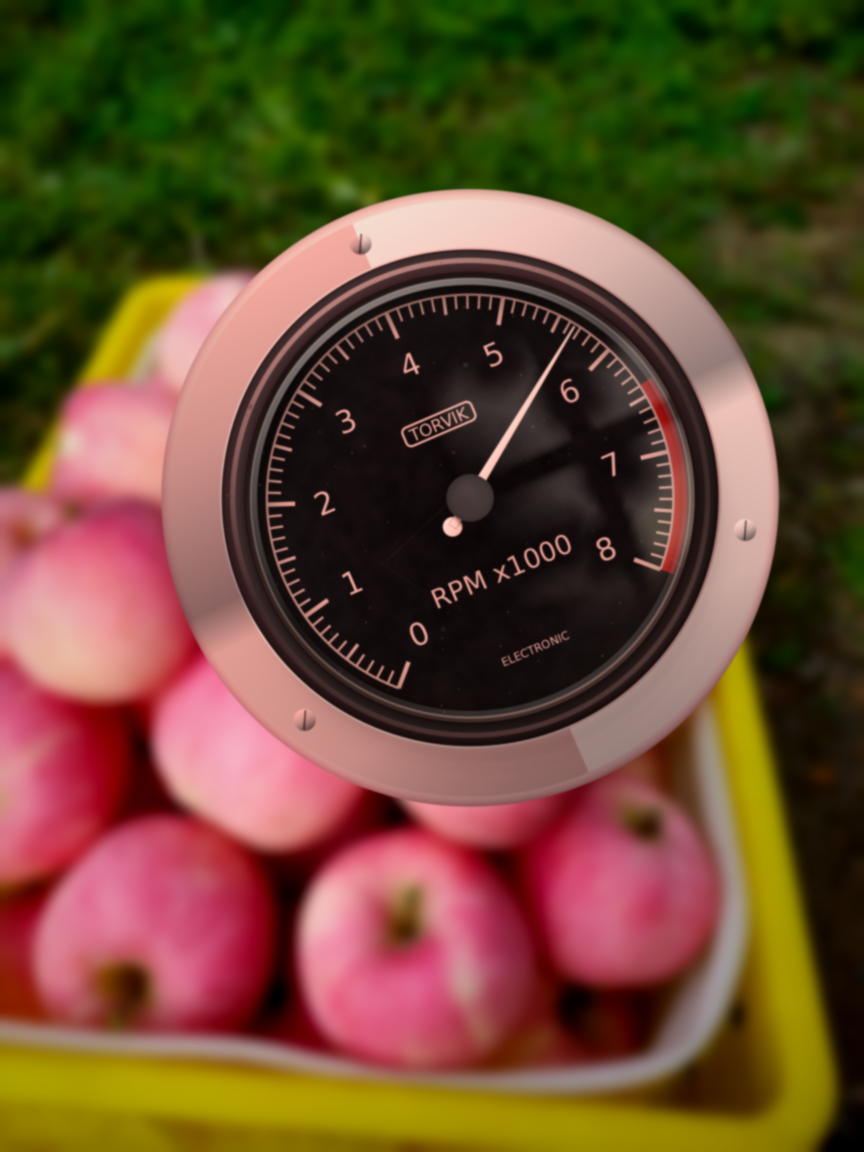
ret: 5650rpm
